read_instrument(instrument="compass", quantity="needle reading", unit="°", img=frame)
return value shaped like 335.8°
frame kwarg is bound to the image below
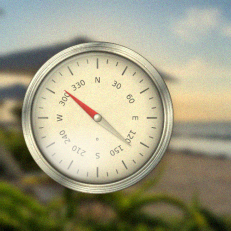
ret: 310°
